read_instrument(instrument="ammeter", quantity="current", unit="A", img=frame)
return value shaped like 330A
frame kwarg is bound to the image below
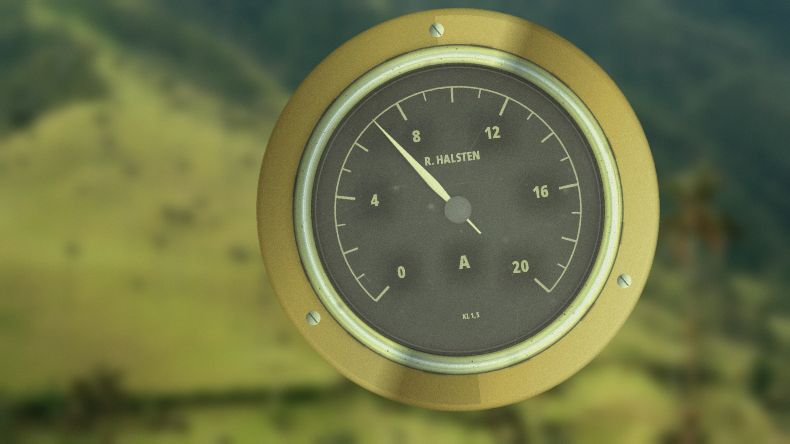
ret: 7A
